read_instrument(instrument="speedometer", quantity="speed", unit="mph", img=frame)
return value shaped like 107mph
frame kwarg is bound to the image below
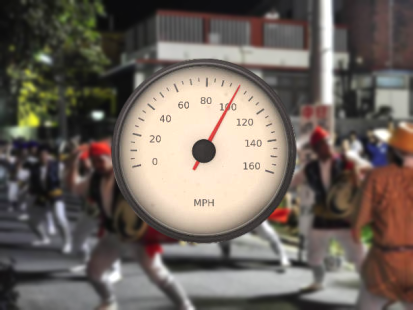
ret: 100mph
